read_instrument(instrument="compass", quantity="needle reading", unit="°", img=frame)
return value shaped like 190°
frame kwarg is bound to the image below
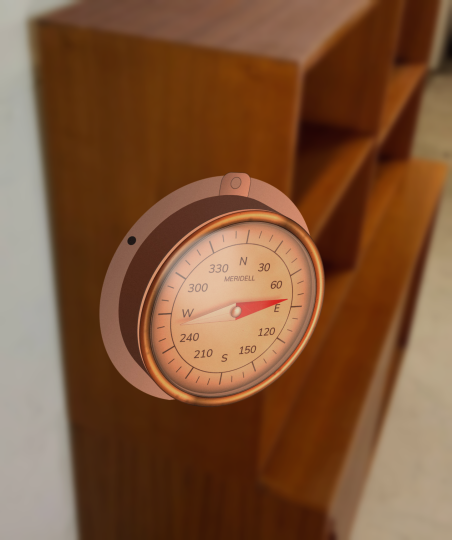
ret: 80°
